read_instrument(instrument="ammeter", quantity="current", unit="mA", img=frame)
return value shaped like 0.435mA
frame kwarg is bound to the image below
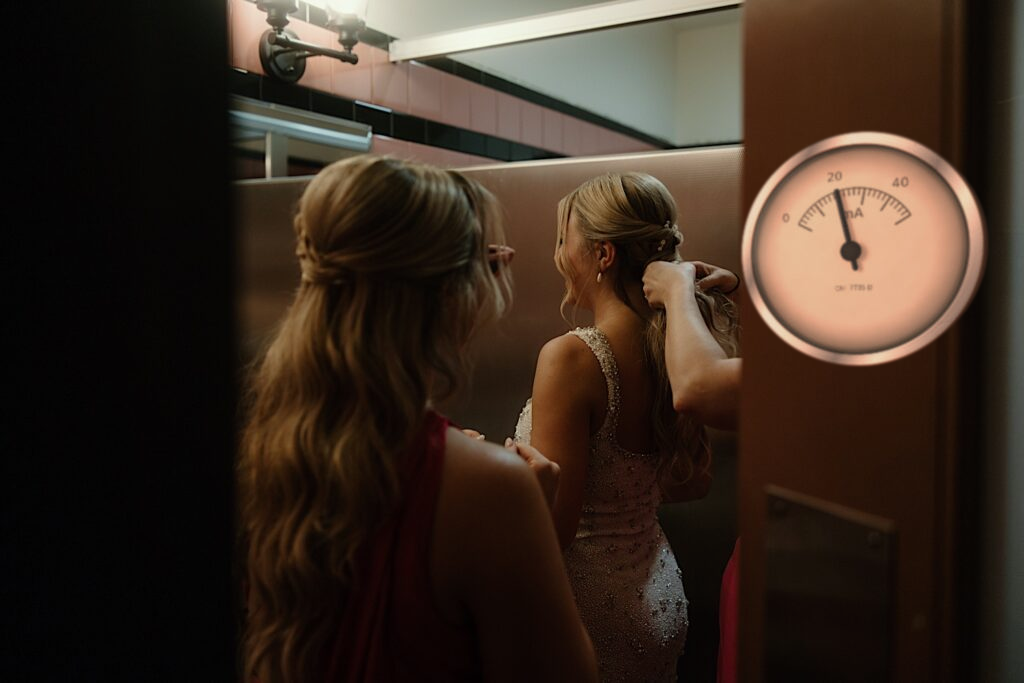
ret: 20mA
